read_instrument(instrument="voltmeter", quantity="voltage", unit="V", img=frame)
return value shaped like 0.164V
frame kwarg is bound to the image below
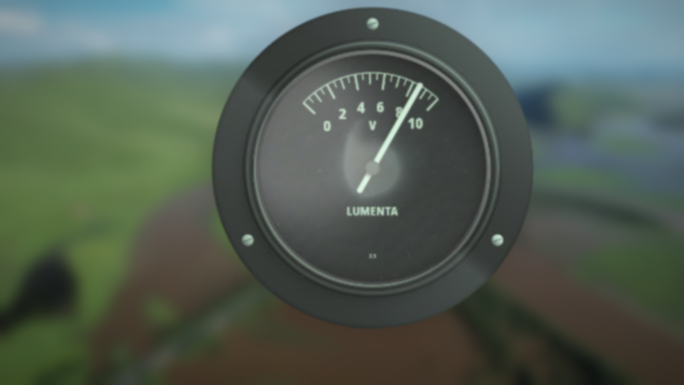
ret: 8.5V
